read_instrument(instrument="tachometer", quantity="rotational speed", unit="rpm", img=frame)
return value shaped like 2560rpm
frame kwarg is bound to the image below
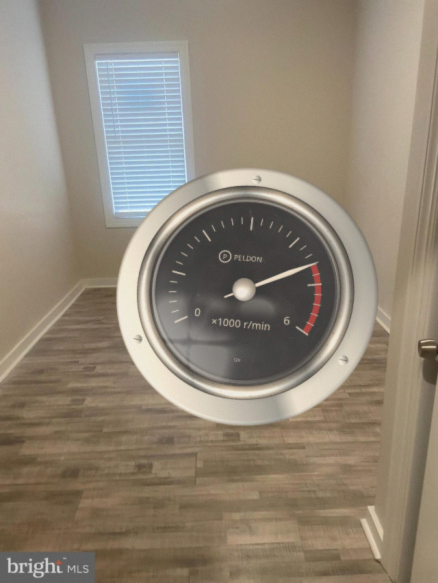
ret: 4600rpm
